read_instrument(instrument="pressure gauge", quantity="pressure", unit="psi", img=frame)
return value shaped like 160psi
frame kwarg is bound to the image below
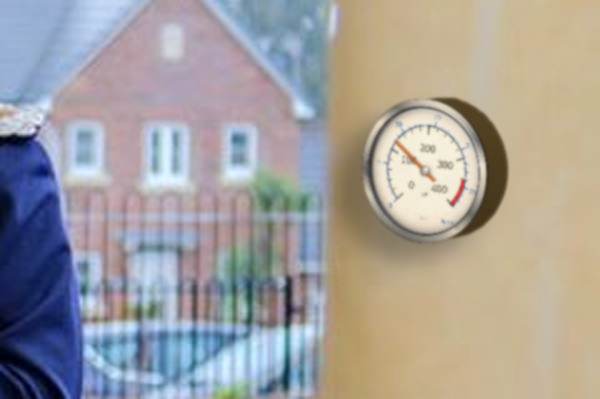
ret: 120psi
